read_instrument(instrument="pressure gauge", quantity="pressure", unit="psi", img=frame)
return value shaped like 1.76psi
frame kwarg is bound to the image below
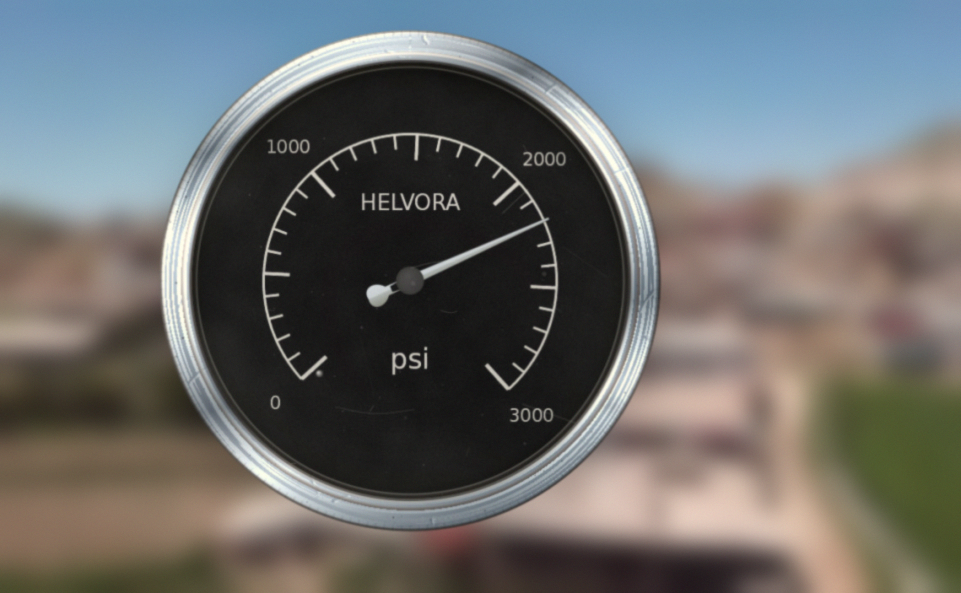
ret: 2200psi
